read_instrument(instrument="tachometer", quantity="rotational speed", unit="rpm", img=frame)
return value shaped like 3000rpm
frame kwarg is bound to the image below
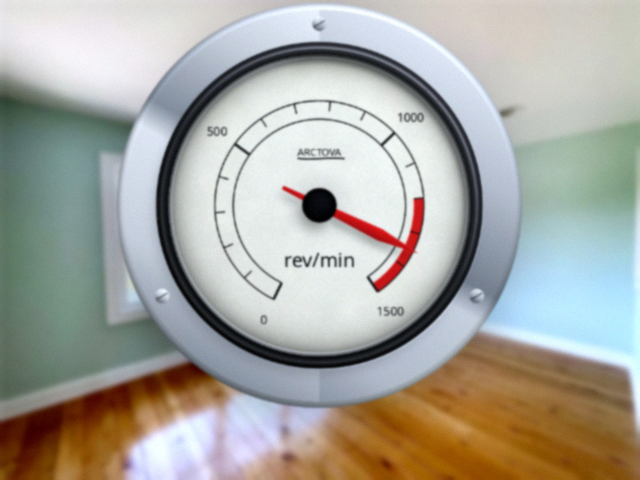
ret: 1350rpm
